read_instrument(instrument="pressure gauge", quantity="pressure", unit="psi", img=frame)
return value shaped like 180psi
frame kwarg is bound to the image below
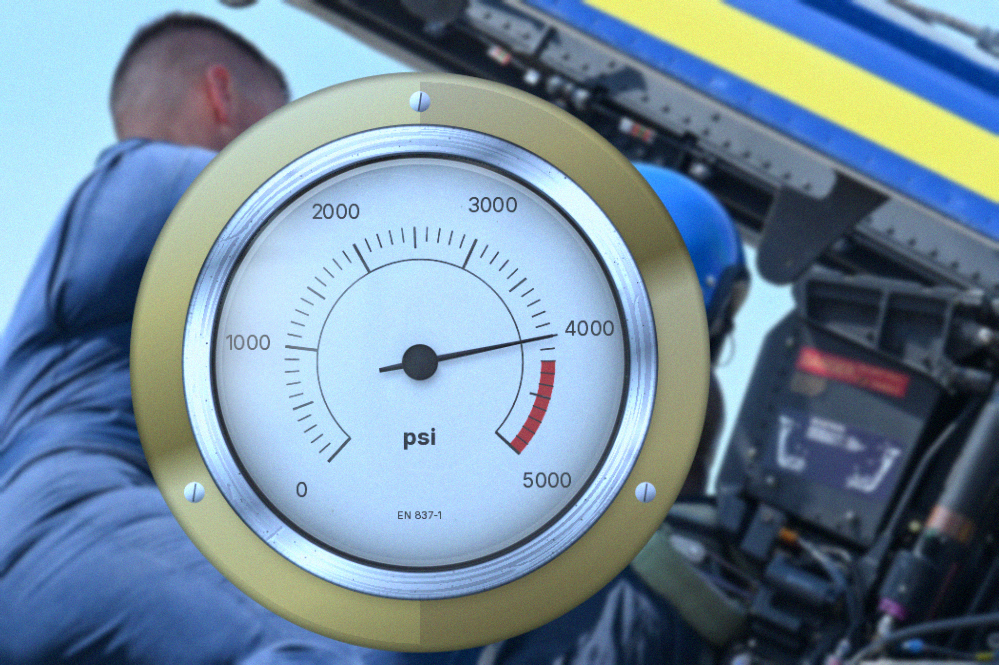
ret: 4000psi
